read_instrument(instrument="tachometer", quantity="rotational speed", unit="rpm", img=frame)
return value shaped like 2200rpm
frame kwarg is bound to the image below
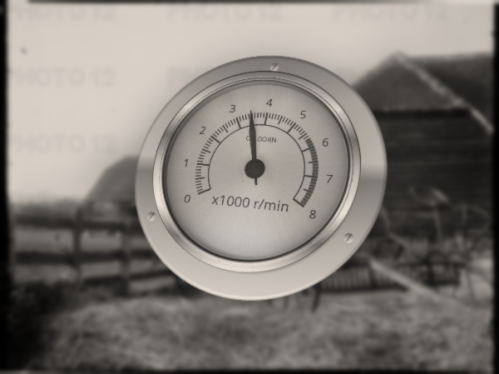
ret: 3500rpm
